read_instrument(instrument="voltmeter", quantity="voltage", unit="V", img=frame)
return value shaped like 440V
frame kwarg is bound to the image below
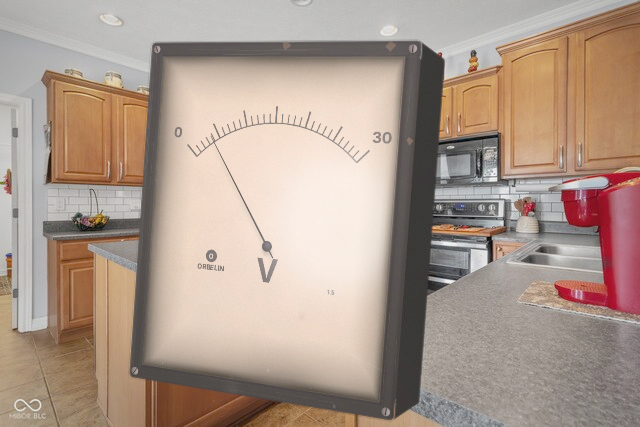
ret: 4V
